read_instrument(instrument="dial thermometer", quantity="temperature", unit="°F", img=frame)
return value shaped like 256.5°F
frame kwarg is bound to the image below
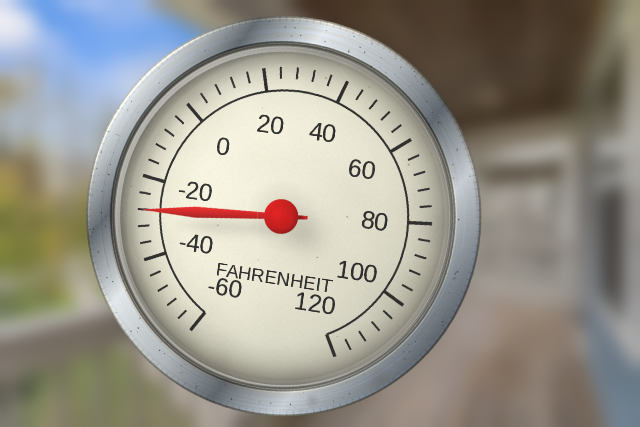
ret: -28°F
